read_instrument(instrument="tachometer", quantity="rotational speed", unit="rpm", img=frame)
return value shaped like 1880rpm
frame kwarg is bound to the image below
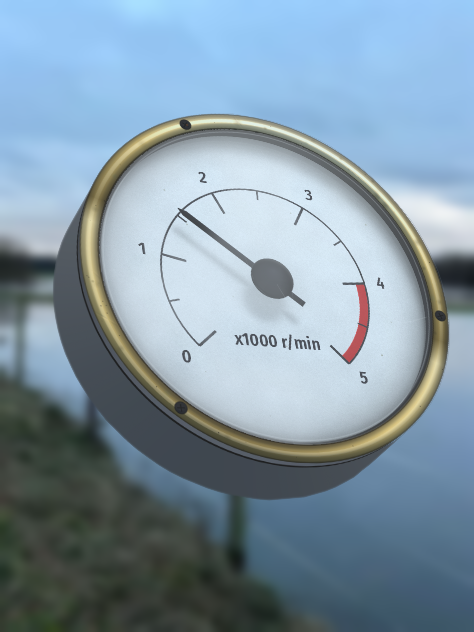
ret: 1500rpm
